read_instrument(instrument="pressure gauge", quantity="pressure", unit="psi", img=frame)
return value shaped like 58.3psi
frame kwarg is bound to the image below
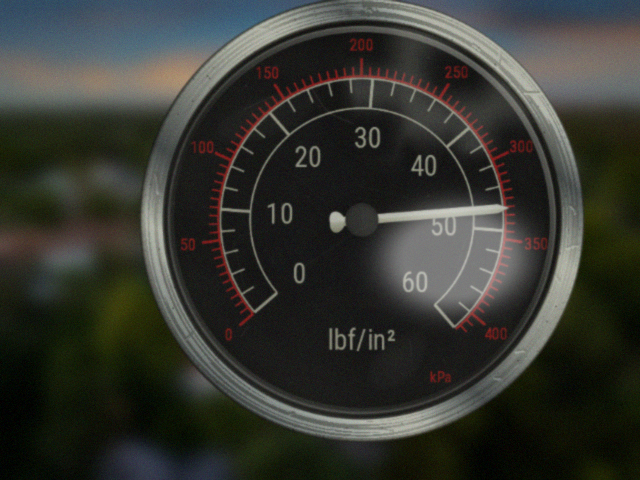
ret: 48psi
